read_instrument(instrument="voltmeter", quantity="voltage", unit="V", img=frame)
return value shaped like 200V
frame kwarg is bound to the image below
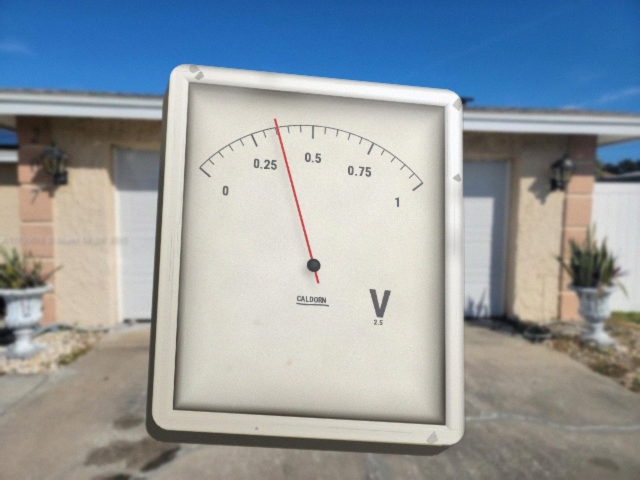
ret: 0.35V
